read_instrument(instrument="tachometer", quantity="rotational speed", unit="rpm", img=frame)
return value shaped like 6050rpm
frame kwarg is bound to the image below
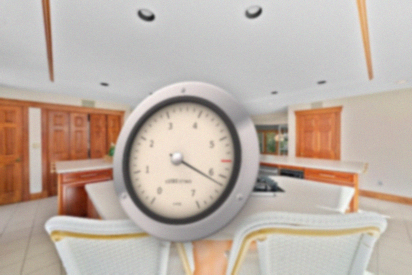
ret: 6200rpm
